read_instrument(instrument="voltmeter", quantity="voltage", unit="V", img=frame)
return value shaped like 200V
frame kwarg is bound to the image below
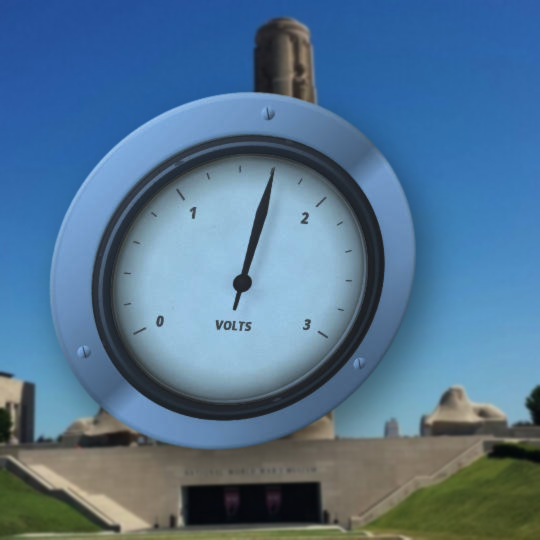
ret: 1.6V
